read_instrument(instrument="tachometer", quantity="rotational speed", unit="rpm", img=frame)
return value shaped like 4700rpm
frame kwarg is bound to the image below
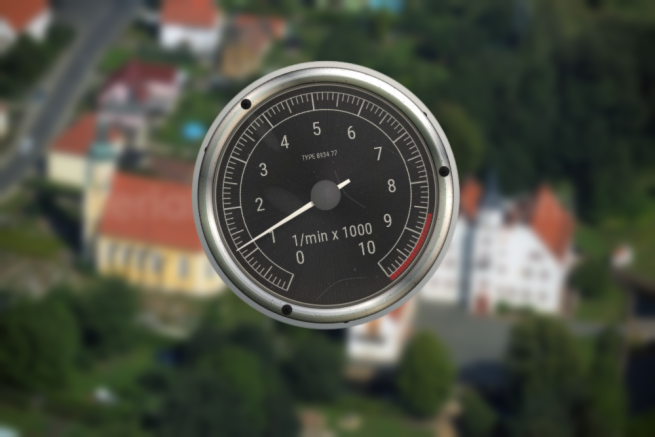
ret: 1200rpm
